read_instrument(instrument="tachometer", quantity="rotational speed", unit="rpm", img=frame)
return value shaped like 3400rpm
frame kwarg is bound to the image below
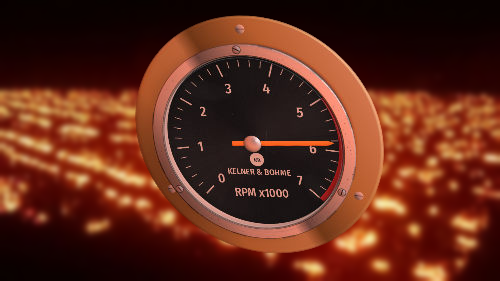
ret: 5800rpm
